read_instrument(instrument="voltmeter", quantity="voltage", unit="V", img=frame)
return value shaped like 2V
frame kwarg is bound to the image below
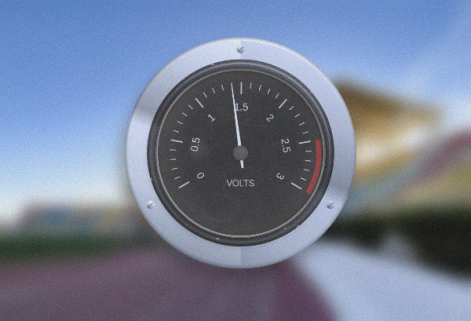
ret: 1.4V
